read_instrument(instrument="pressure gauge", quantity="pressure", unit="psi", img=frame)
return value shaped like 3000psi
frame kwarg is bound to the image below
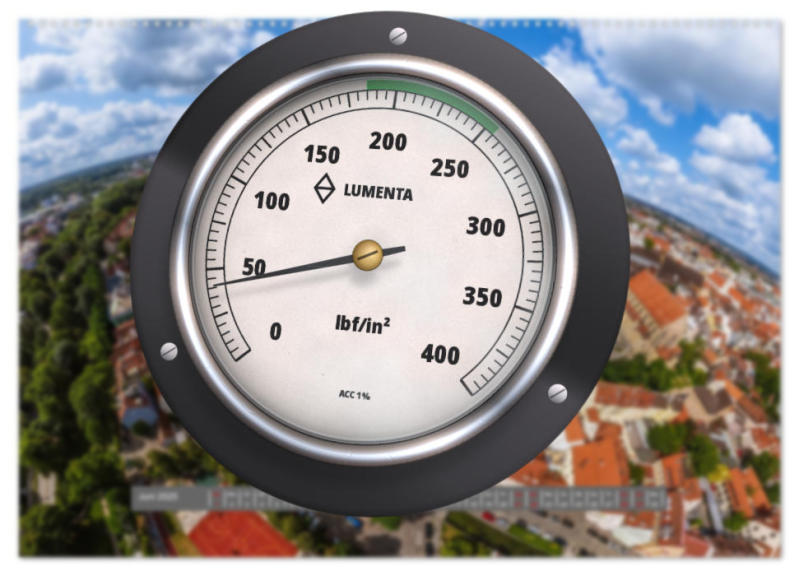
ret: 40psi
